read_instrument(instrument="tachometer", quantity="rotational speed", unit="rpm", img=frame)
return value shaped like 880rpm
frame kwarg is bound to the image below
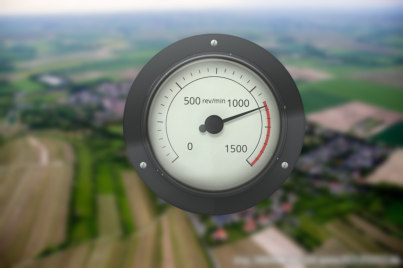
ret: 1125rpm
